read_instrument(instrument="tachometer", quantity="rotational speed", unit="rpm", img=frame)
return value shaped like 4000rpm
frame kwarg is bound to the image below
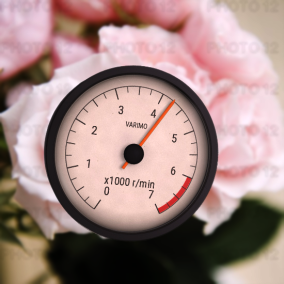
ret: 4250rpm
